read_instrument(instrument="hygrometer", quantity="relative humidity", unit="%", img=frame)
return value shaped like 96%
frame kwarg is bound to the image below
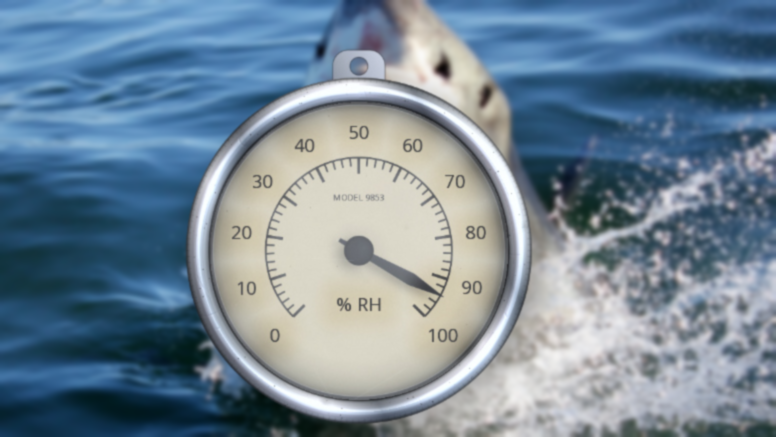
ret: 94%
